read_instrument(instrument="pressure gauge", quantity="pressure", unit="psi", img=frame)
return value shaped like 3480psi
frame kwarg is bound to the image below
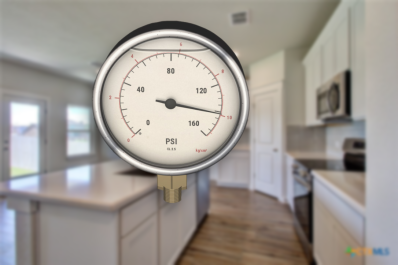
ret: 140psi
